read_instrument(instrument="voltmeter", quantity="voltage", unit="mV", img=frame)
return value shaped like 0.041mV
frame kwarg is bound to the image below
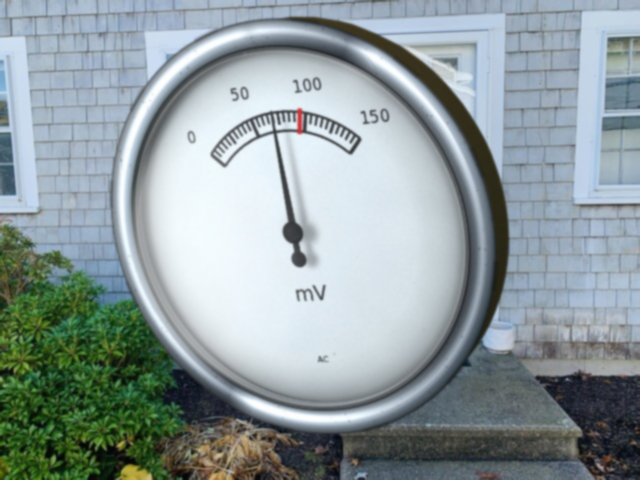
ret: 75mV
